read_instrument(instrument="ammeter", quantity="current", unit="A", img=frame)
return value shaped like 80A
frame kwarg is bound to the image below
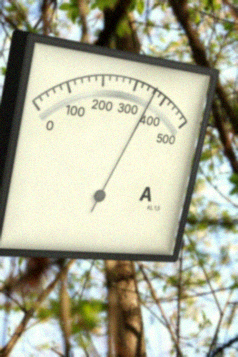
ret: 360A
